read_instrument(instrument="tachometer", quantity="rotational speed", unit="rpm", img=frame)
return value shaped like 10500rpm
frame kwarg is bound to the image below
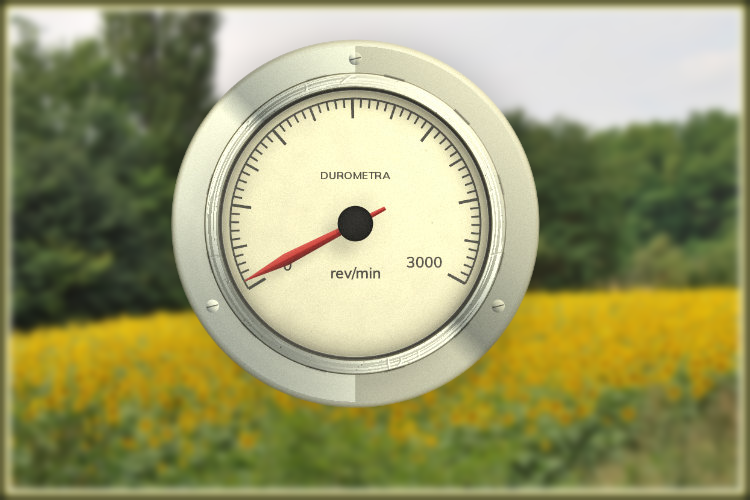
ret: 50rpm
